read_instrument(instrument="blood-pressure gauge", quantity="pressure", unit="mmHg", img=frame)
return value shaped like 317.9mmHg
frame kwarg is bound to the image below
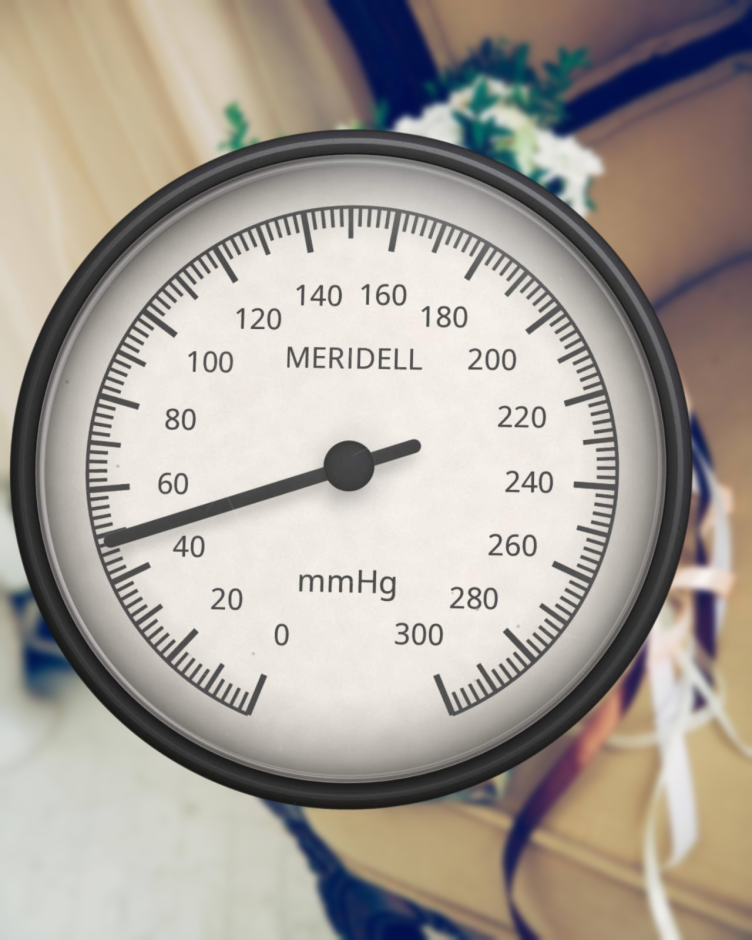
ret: 48mmHg
